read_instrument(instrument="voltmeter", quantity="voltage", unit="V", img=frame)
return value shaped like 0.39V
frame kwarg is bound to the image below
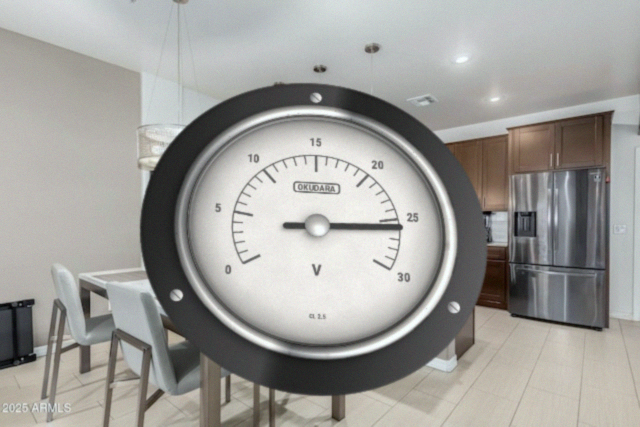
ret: 26V
